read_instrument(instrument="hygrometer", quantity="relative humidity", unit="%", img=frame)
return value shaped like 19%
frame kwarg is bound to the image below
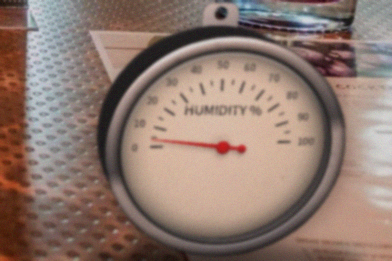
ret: 5%
